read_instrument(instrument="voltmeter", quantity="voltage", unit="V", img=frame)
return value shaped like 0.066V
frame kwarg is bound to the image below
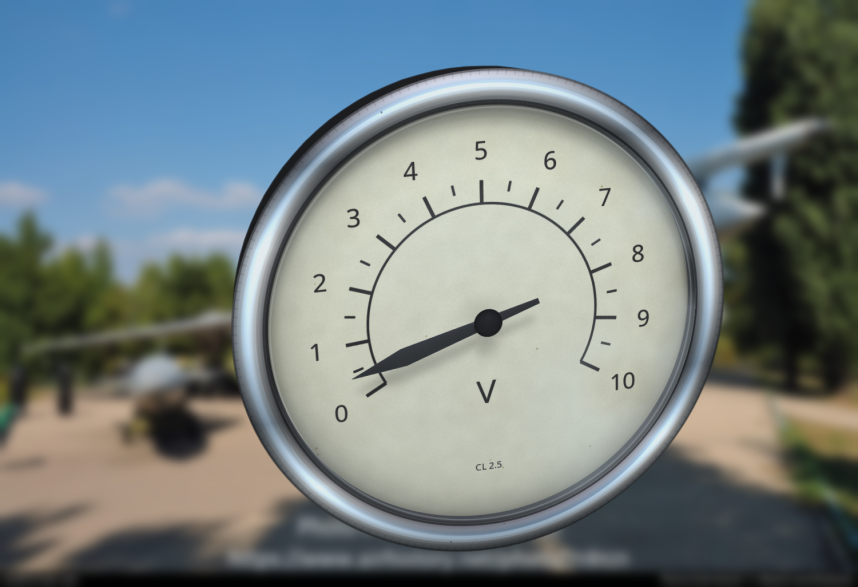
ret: 0.5V
